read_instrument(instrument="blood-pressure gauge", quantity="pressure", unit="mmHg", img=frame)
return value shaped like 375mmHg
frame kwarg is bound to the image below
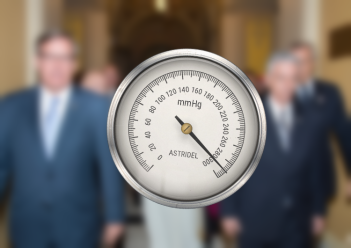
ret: 290mmHg
